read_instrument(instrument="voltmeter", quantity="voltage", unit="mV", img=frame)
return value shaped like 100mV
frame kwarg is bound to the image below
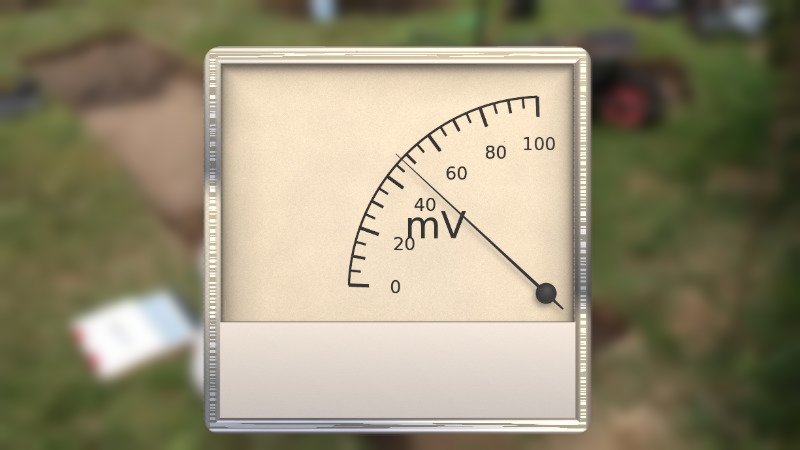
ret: 47.5mV
